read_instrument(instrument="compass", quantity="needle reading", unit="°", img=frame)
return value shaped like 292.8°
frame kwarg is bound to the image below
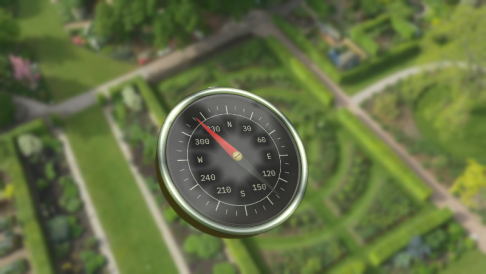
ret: 320°
